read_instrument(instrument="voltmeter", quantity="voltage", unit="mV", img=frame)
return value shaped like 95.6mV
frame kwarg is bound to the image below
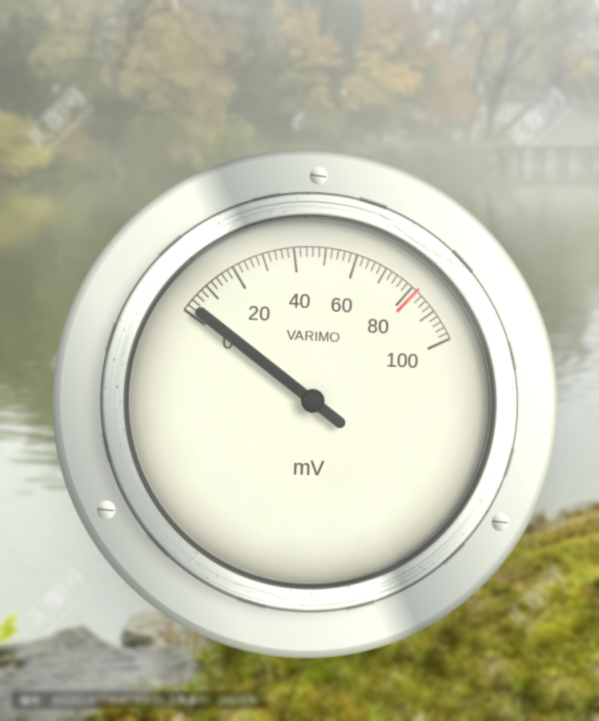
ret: 2mV
